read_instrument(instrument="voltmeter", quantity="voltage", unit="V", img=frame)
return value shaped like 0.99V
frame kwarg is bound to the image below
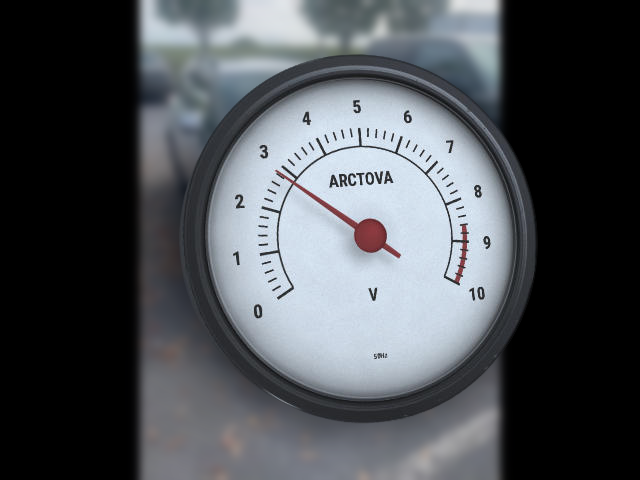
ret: 2.8V
